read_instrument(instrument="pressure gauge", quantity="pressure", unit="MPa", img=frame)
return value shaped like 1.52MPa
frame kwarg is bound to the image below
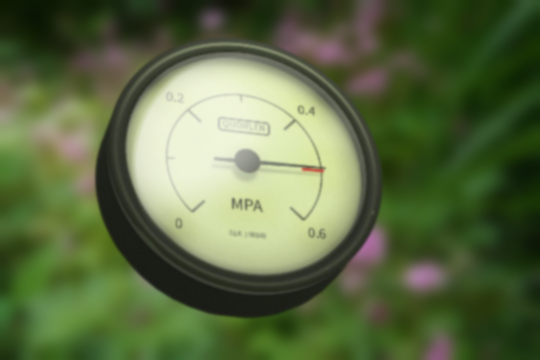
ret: 0.5MPa
